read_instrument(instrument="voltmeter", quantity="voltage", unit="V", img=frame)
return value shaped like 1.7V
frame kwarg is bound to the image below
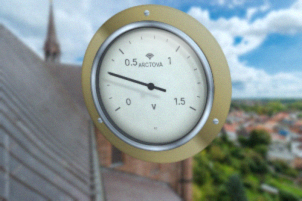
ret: 0.3V
